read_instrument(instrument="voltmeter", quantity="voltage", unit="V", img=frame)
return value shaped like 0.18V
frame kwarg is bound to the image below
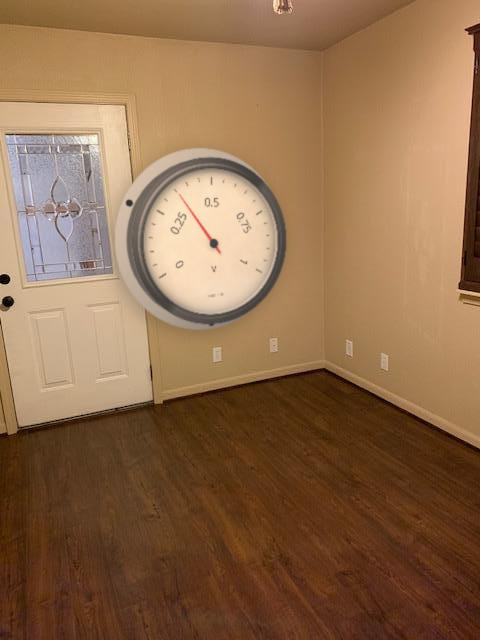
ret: 0.35V
